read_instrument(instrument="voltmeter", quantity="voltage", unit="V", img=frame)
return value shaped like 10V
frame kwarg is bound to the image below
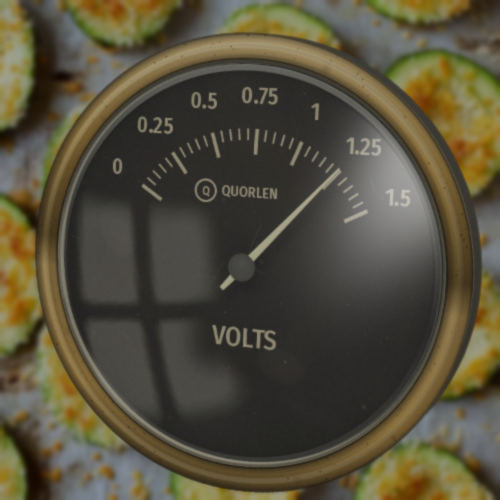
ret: 1.25V
